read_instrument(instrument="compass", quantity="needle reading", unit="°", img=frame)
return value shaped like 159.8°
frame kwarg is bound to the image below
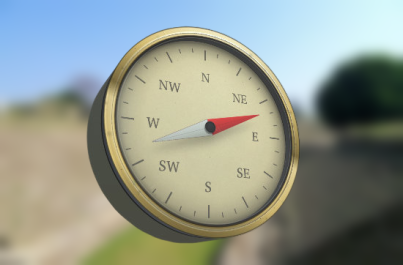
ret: 70°
